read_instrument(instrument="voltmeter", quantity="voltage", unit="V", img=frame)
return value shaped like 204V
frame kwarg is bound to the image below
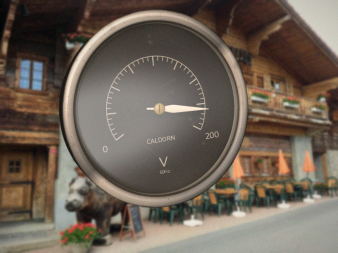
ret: 180V
